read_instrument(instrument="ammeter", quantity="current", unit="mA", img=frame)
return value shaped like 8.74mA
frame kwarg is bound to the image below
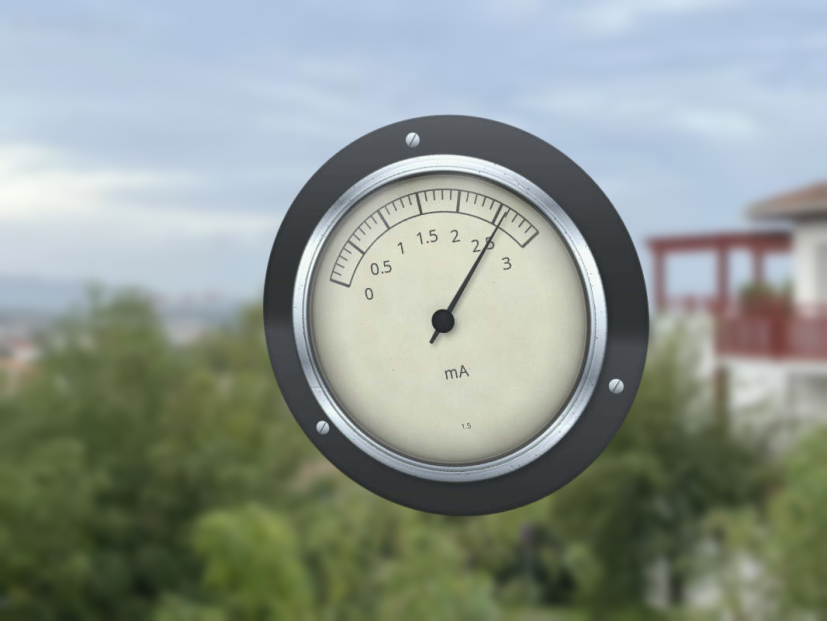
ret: 2.6mA
